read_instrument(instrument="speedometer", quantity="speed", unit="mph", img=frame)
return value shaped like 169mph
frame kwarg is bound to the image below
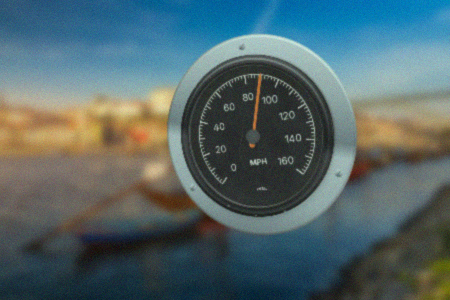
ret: 90mph
